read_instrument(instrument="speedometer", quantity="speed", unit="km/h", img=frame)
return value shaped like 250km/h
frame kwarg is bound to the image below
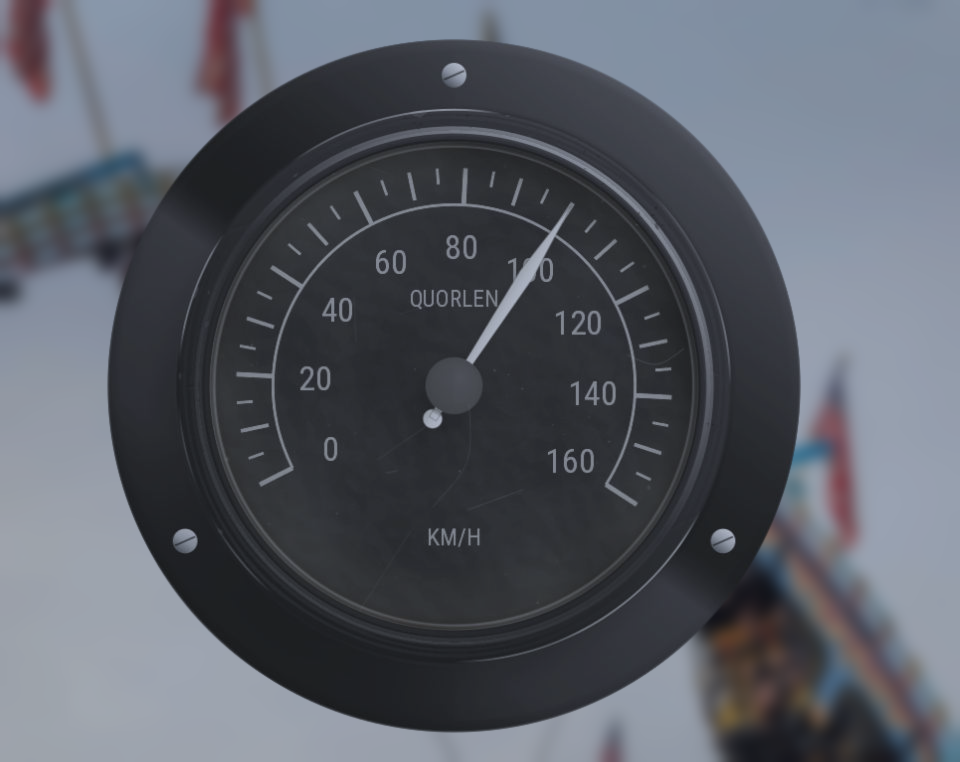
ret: 100km/h
